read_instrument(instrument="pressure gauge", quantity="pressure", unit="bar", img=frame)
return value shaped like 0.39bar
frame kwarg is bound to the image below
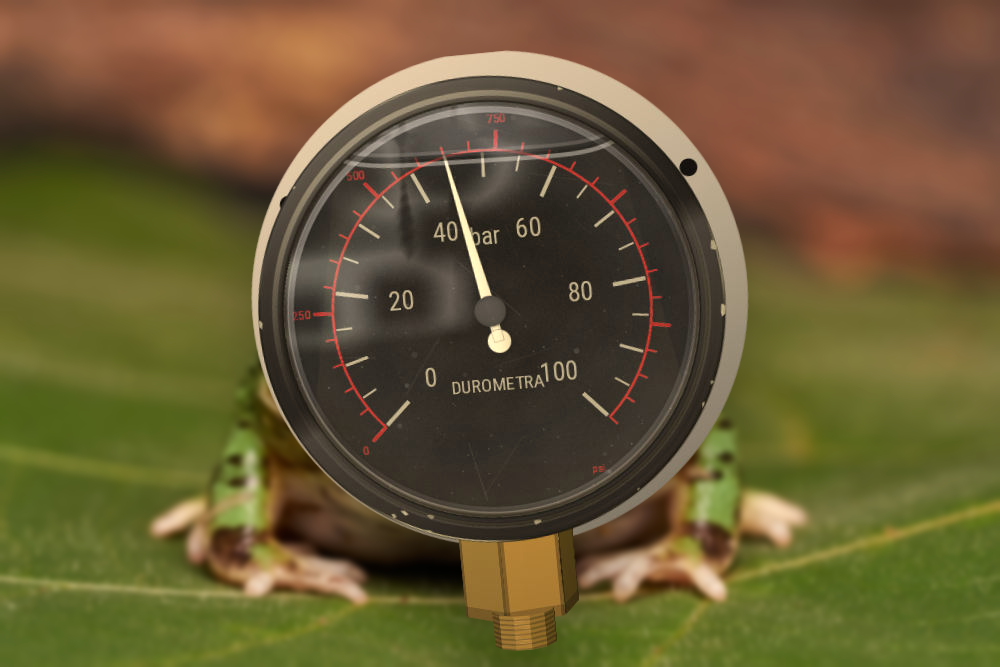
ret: 45bar
